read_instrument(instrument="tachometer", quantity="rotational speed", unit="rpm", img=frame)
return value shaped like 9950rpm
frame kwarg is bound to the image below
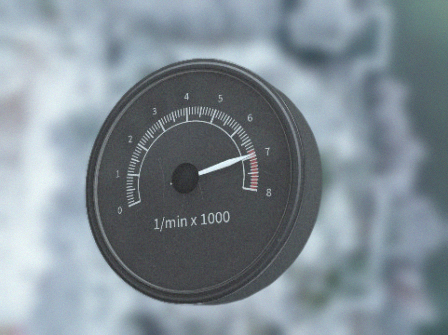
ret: 7000rpm
